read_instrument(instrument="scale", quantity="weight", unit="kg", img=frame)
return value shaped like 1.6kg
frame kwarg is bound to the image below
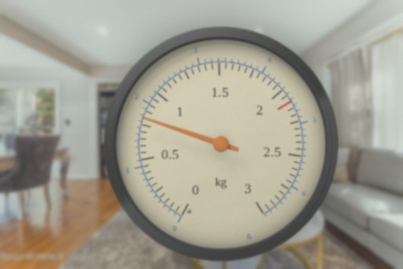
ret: 0.8kg
